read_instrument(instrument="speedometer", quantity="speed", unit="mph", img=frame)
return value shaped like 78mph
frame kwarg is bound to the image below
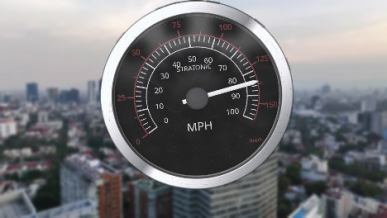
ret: 84mph
